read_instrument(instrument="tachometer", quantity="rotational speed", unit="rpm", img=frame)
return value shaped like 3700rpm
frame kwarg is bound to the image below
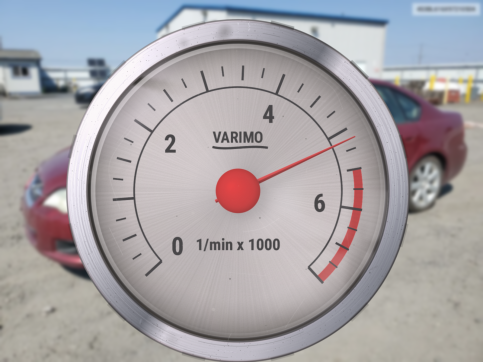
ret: 5125rpm
